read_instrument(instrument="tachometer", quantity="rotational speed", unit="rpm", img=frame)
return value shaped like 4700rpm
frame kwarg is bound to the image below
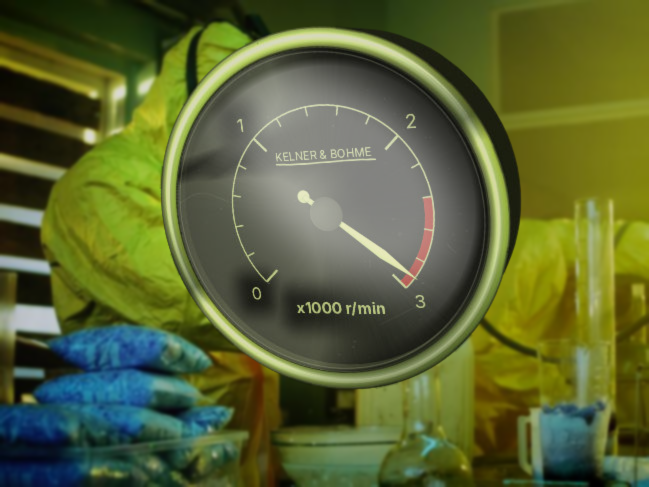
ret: 2900rpm
